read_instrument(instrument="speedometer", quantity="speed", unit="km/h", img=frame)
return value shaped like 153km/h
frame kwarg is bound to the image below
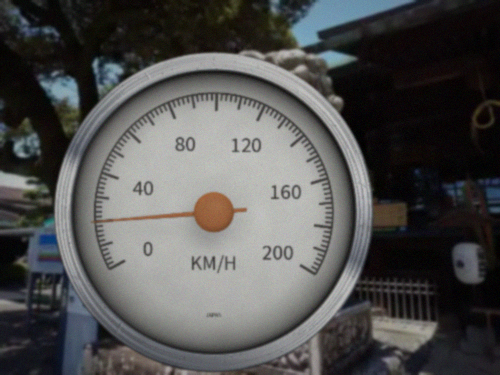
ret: 20km/h
